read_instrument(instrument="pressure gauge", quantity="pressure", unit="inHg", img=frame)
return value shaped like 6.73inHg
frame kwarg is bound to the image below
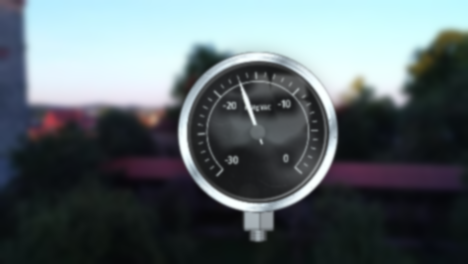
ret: -17inHg
